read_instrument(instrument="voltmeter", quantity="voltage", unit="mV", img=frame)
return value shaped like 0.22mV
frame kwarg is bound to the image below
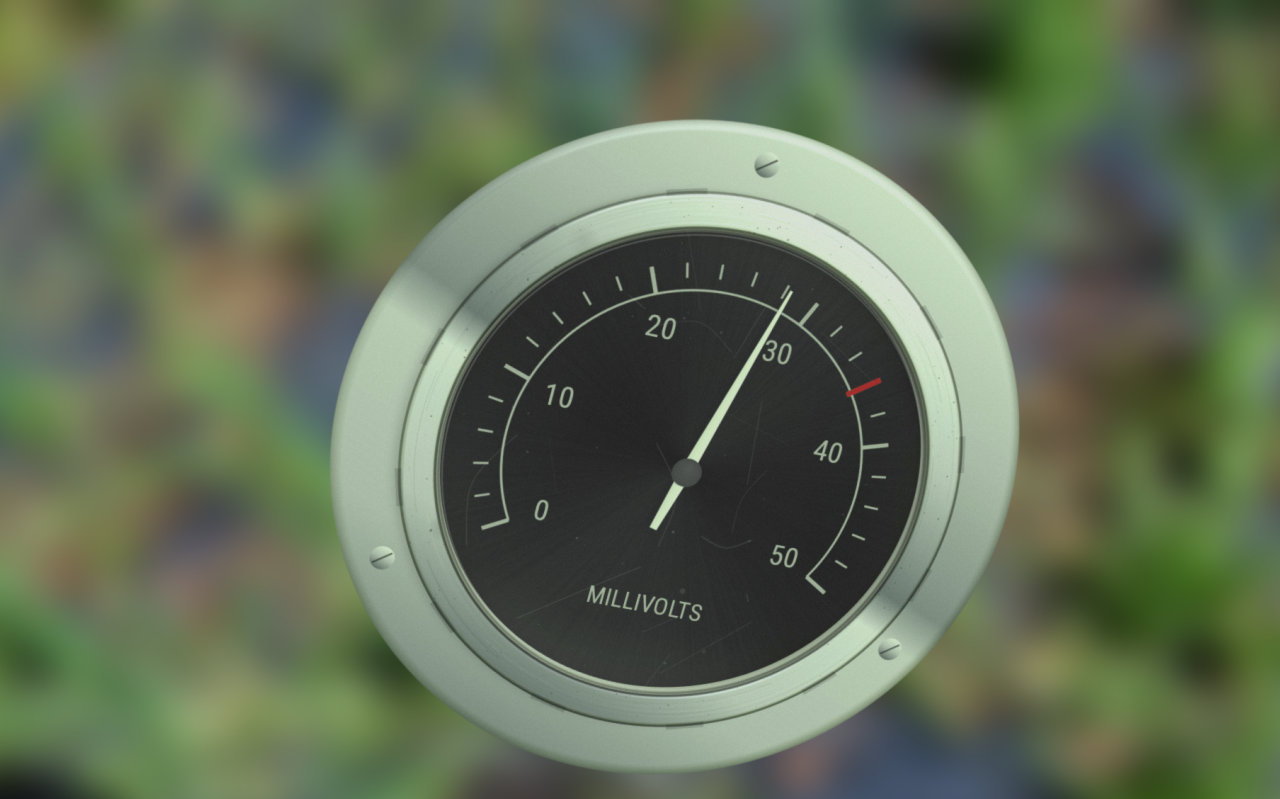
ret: 28mV
